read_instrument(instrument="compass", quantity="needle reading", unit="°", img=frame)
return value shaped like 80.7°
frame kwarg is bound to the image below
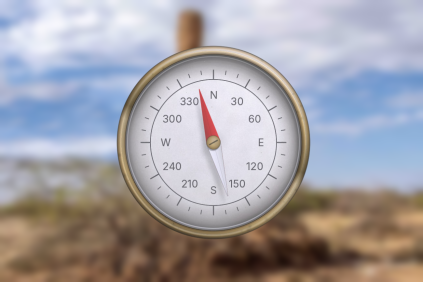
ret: 345°
